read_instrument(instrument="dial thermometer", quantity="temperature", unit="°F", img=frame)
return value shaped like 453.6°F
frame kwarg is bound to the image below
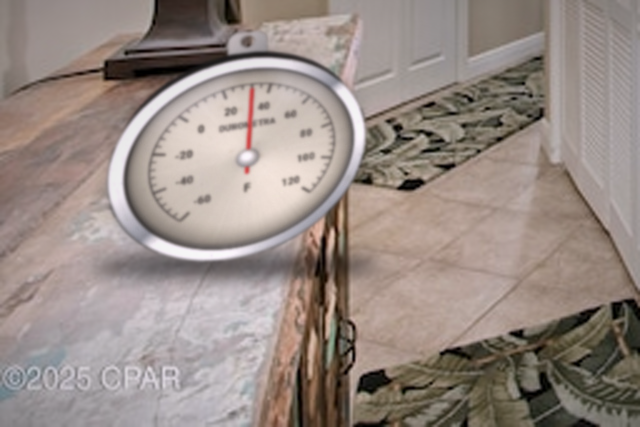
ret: 32°F
